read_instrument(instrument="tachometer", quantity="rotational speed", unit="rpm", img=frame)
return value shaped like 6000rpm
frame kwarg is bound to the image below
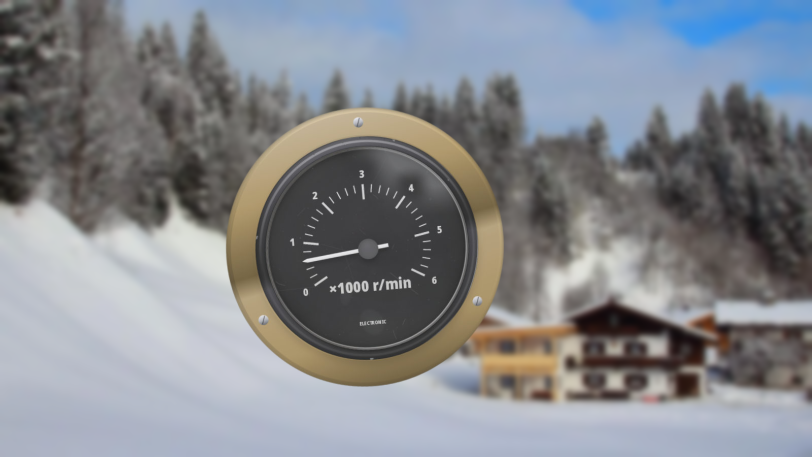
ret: 600rpm
